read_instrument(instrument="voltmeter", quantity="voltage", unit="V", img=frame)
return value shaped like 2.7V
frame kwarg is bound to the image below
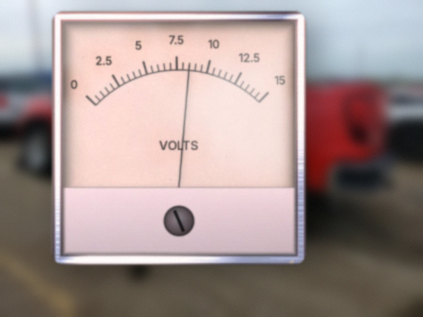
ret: 8.5V
